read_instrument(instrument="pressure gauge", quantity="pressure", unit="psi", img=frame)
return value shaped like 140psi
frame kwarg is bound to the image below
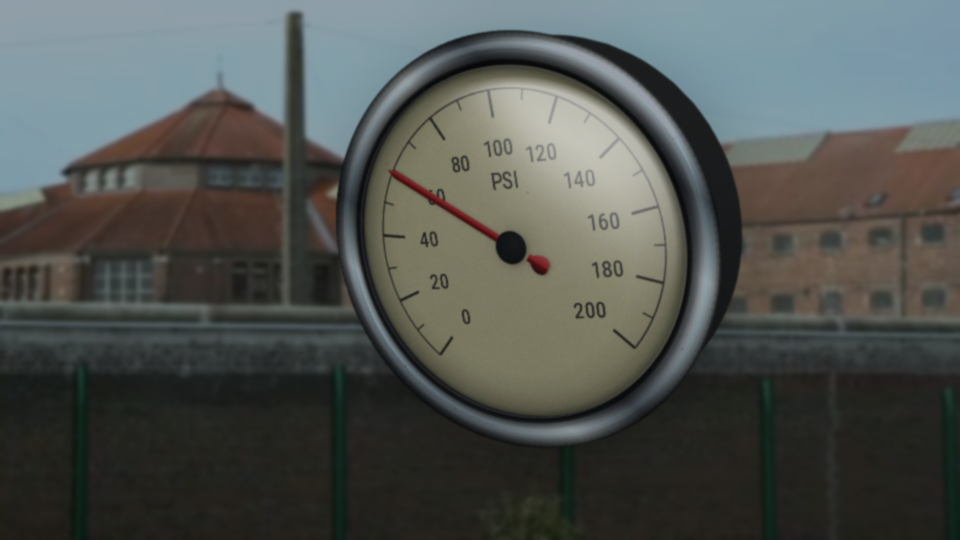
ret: 60psi
